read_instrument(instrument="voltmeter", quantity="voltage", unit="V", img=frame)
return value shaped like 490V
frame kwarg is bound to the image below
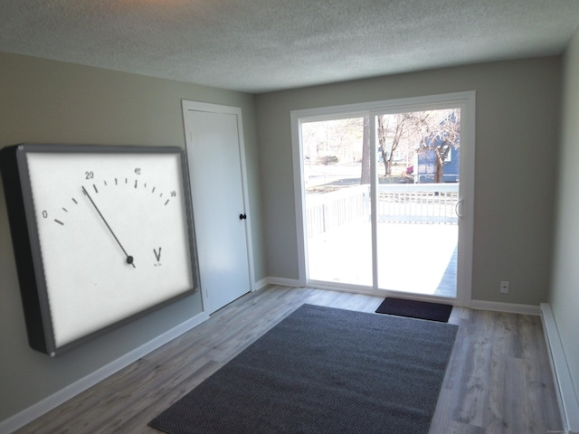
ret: 15V
